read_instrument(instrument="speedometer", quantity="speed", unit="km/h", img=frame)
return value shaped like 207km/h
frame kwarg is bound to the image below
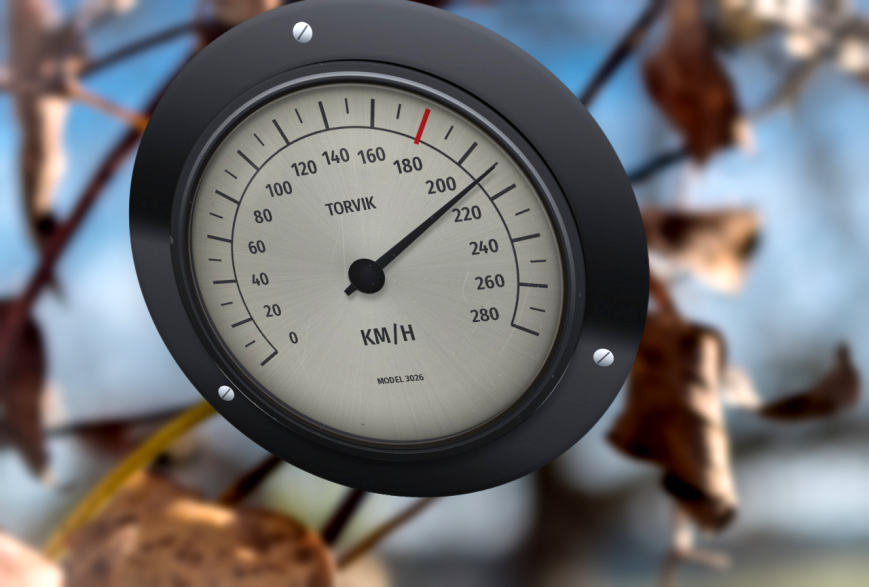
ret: 210km/h
